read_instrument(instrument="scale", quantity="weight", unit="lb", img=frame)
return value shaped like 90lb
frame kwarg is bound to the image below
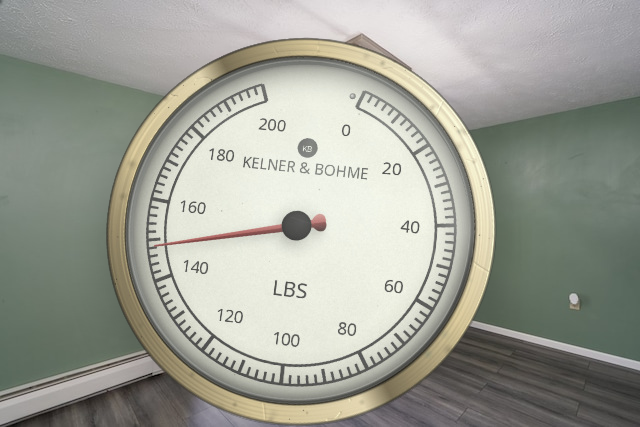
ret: 148lb
